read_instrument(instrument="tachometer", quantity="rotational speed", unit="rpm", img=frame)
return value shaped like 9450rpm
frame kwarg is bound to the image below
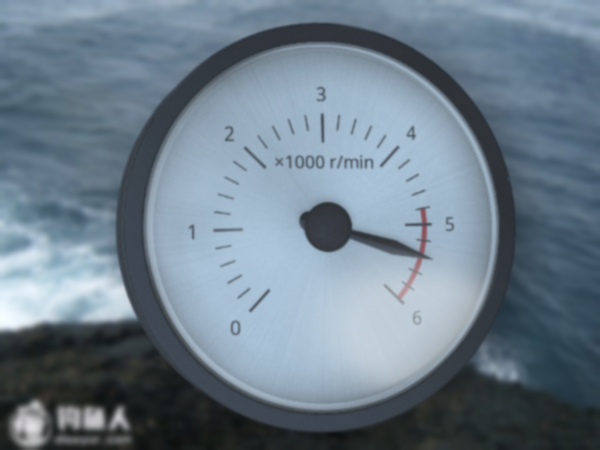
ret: 5400rpm
